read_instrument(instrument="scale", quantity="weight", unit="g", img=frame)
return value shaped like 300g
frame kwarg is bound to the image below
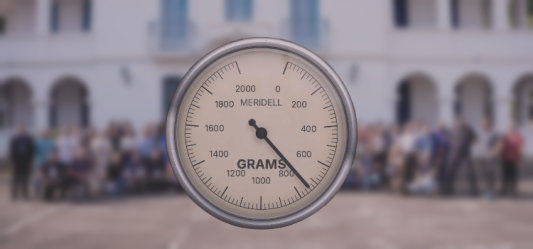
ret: 740g
